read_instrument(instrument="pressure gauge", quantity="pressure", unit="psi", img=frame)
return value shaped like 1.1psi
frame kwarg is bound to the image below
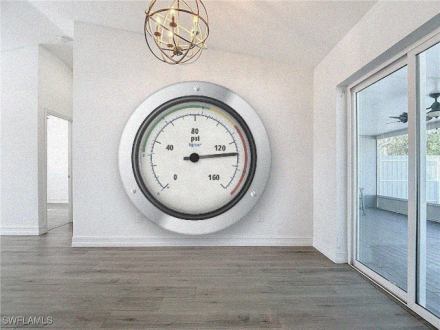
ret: 130psi
